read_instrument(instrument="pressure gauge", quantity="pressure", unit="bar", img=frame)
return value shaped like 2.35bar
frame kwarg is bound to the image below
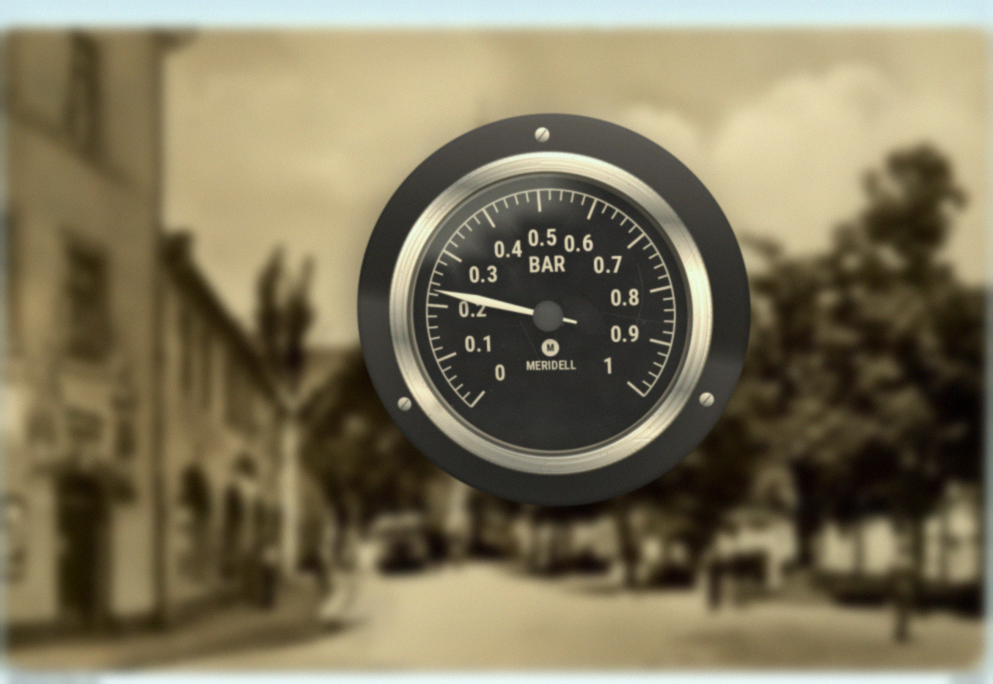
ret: 0.23bar
